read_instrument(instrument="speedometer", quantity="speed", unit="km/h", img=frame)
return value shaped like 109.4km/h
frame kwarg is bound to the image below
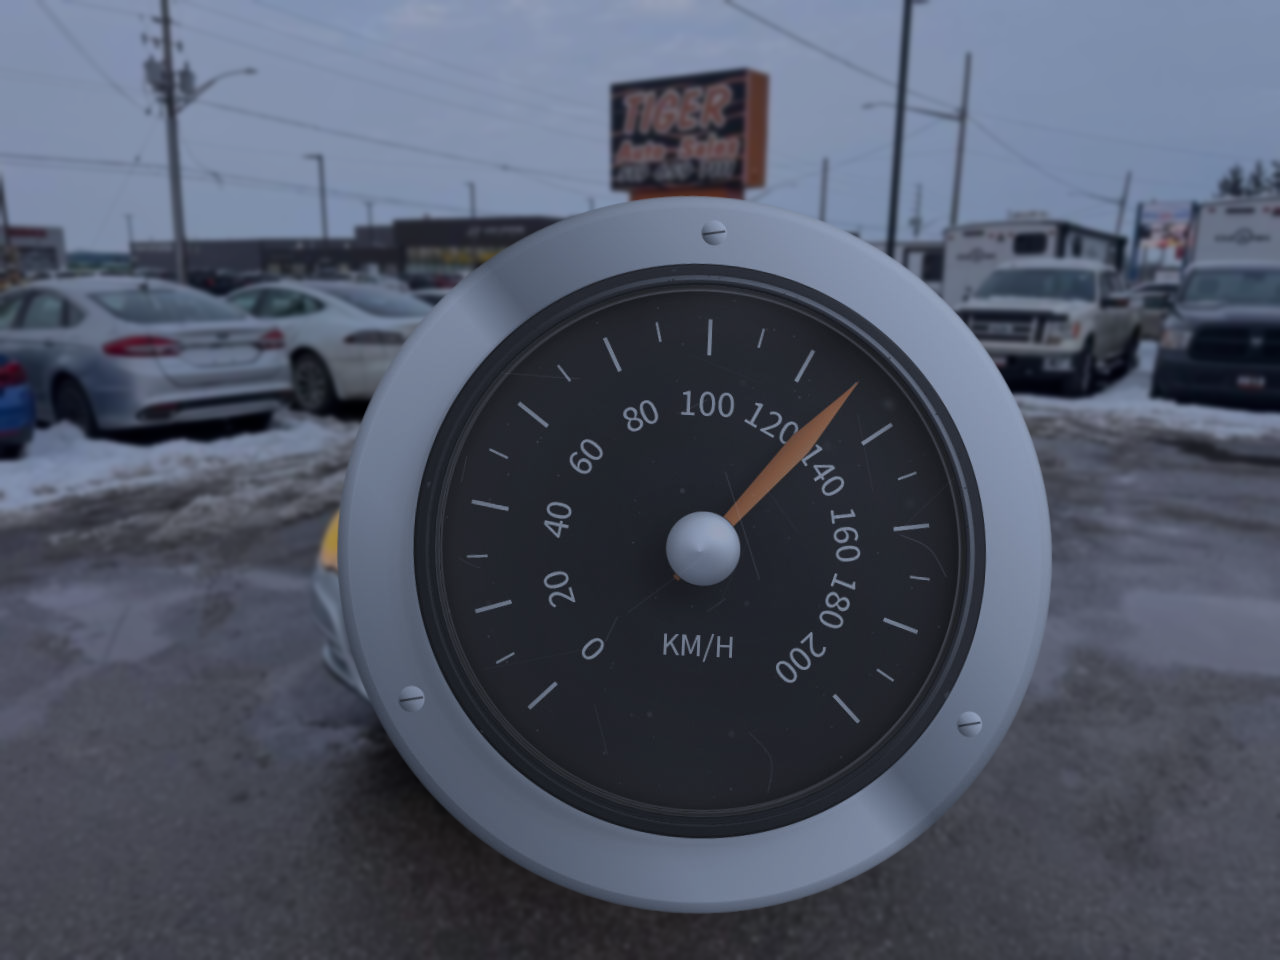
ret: 130km/h
